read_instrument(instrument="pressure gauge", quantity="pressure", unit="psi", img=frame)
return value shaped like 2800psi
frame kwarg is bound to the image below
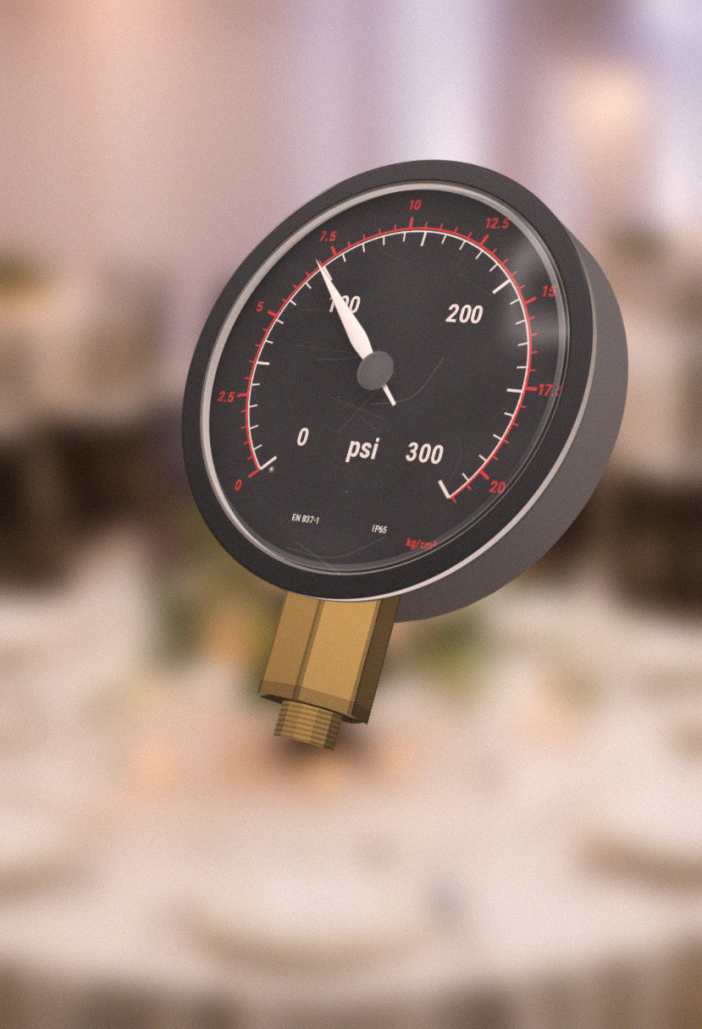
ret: 100psi
